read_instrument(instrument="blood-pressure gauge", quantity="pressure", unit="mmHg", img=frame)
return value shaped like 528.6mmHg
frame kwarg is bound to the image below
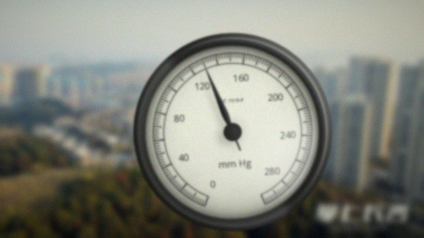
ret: 130mmHg
